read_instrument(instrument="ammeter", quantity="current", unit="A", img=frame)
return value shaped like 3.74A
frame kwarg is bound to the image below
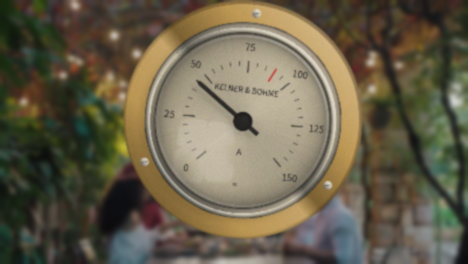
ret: 45A
